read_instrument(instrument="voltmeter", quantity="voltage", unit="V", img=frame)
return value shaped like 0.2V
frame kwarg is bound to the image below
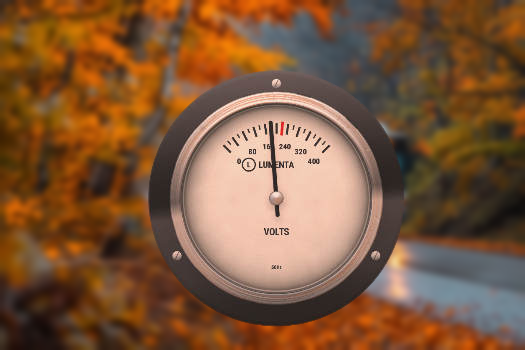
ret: 180V
